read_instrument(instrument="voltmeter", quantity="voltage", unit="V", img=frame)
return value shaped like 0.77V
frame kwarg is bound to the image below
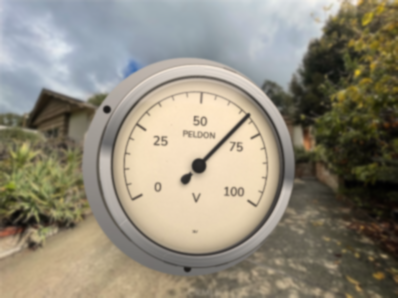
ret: 67.5V
